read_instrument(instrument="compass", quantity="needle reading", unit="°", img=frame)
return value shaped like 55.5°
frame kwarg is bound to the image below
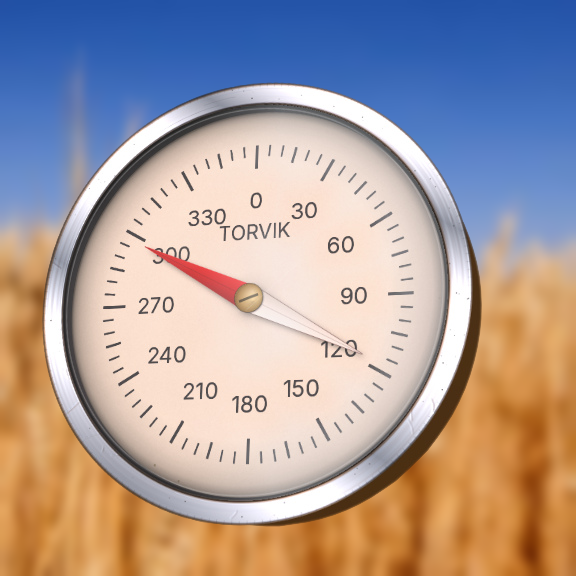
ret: 297.5°
